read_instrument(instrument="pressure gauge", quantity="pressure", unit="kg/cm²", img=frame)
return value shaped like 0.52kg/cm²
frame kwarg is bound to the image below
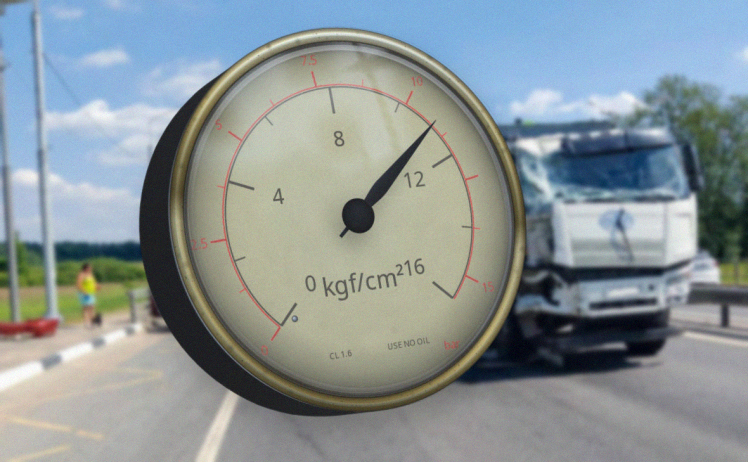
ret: 11kg/cm²
